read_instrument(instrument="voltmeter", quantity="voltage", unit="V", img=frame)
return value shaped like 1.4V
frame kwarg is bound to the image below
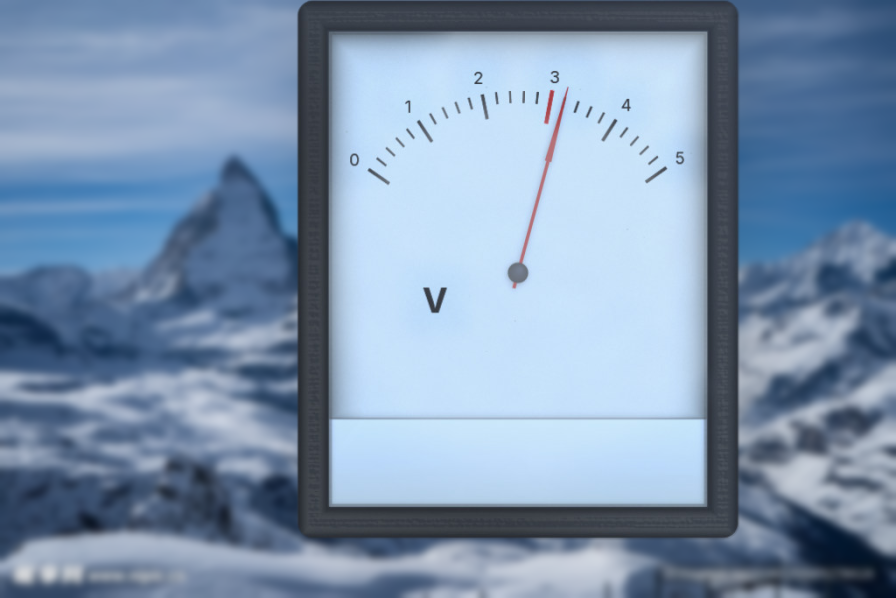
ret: 3.2V
